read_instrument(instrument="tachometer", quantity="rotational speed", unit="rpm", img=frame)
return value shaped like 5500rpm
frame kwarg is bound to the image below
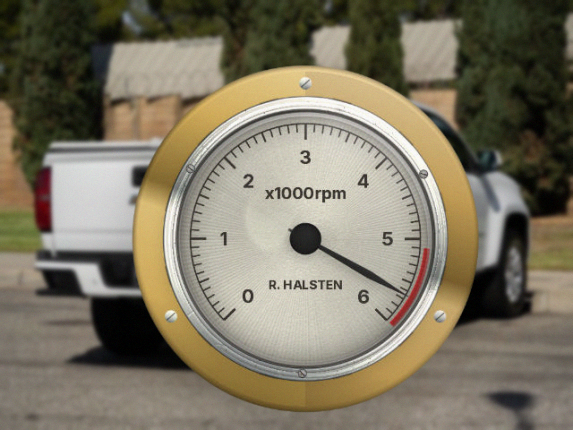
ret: 5650rpm
